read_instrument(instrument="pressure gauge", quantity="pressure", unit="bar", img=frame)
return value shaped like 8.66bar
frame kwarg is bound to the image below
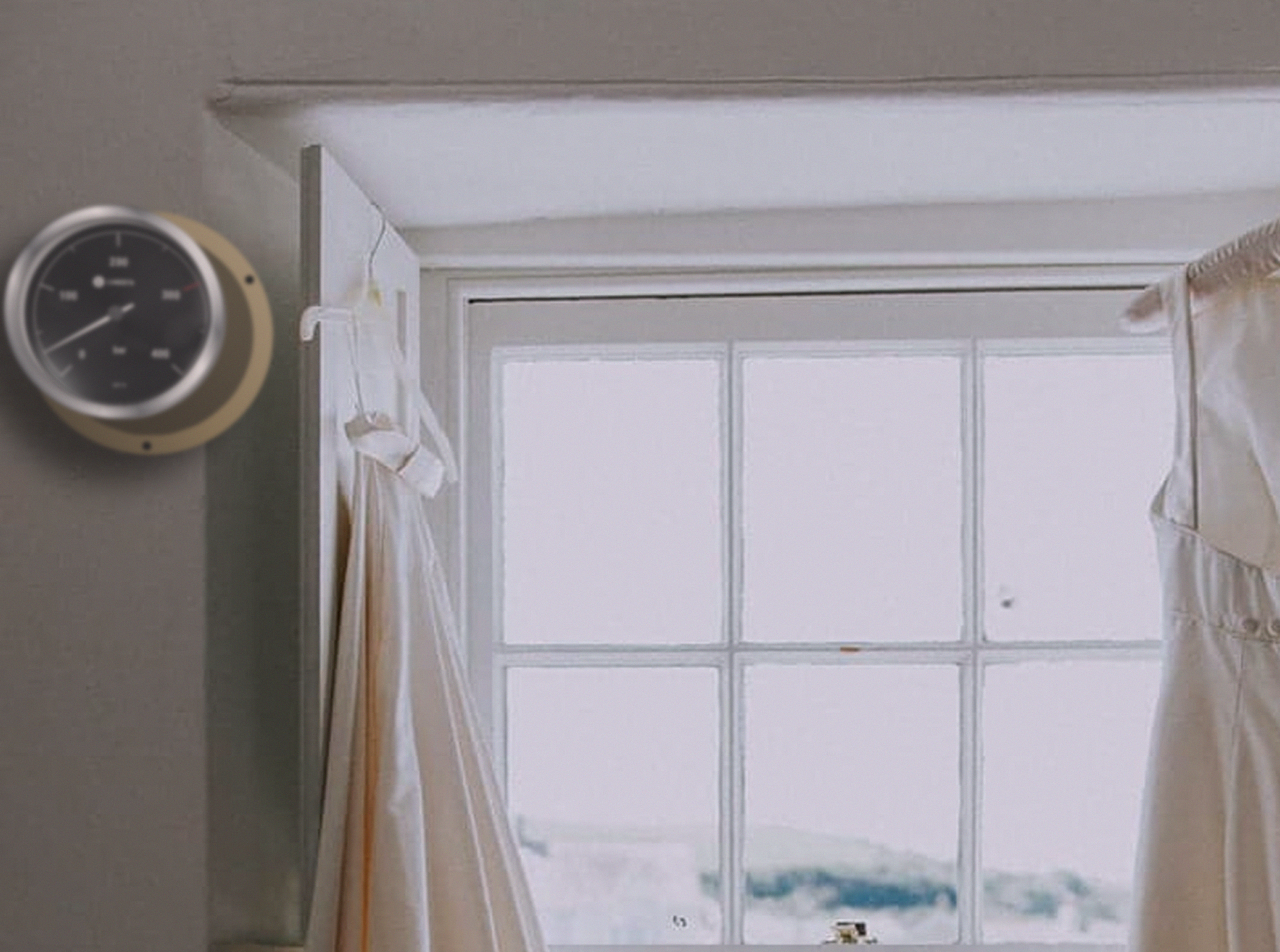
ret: 25bar
